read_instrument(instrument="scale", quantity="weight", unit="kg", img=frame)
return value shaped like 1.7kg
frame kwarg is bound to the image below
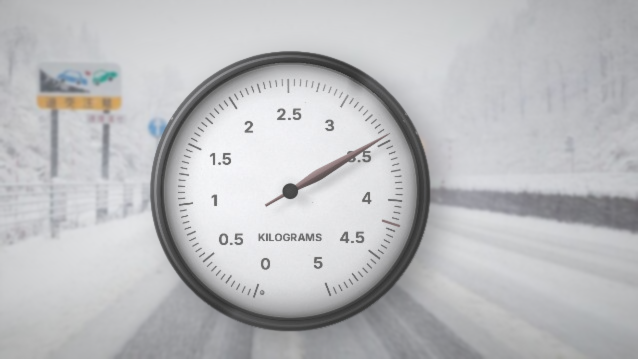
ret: 3.45kg
